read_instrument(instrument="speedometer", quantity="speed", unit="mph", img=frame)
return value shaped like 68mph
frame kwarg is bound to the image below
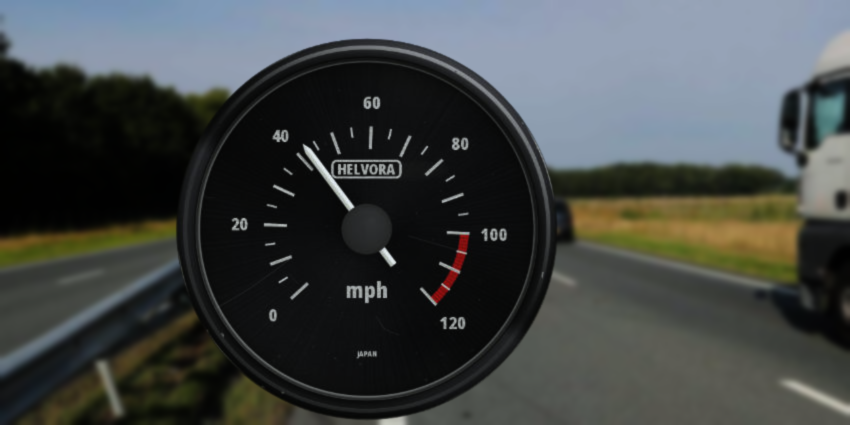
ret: 42.5mph
